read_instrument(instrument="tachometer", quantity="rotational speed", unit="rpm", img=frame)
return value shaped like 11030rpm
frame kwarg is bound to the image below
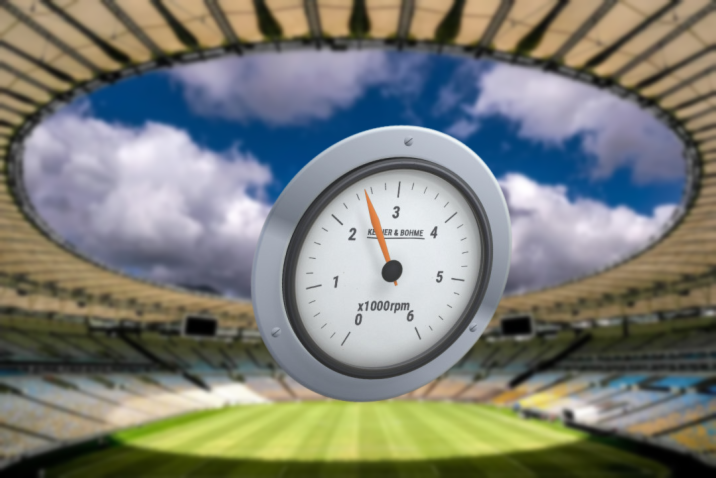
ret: 2500rpm
